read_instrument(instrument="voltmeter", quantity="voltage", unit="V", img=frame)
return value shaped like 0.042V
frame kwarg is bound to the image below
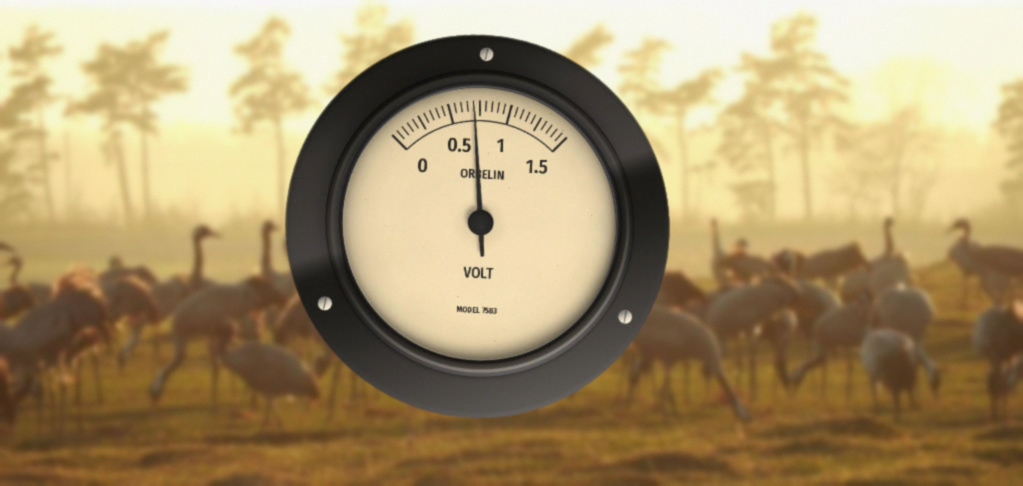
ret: 0.7V
